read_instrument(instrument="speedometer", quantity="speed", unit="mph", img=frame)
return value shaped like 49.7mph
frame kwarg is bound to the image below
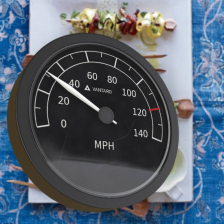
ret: 30mph
